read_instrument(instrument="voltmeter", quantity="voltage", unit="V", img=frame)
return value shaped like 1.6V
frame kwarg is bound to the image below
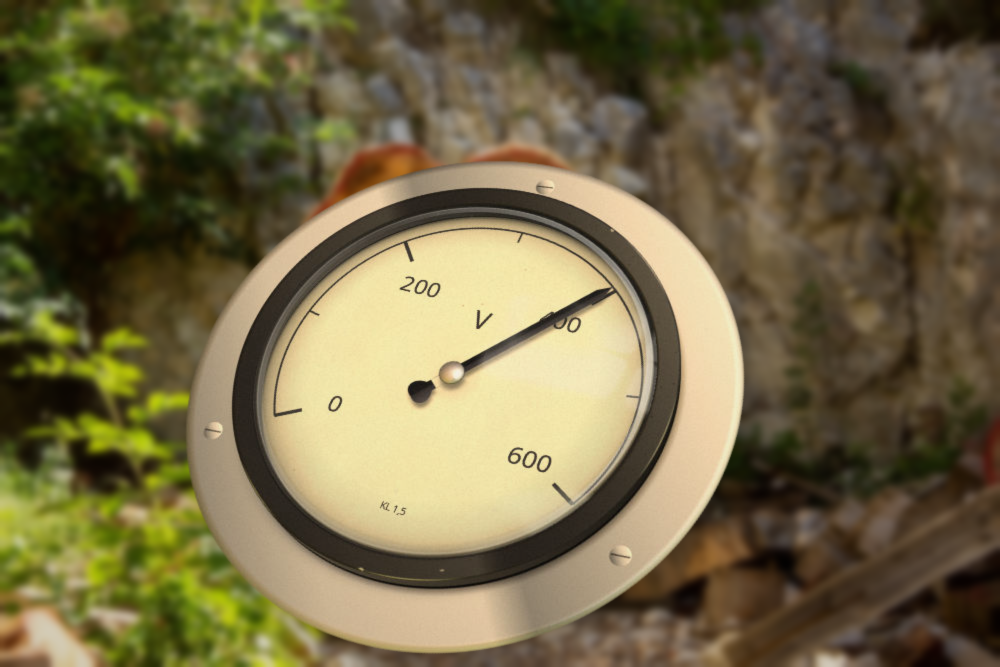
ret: 400V
